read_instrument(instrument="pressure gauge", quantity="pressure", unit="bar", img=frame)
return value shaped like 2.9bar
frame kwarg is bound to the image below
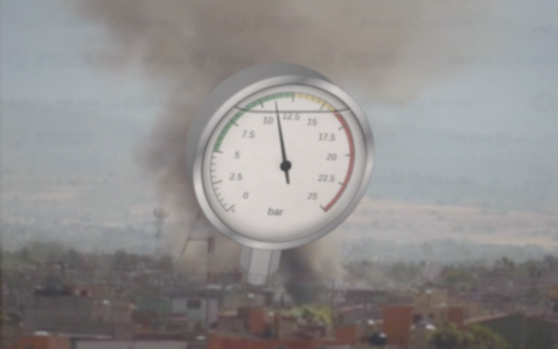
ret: 11bar
